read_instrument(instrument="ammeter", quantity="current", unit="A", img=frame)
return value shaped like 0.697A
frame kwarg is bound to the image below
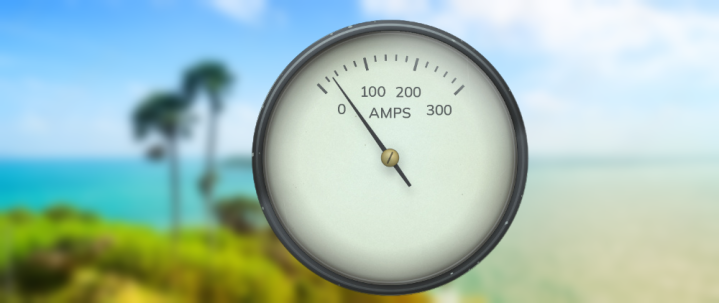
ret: 30A
